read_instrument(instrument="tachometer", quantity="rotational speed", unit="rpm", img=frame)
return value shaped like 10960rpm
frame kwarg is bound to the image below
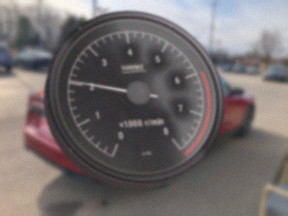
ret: 2000rpm
